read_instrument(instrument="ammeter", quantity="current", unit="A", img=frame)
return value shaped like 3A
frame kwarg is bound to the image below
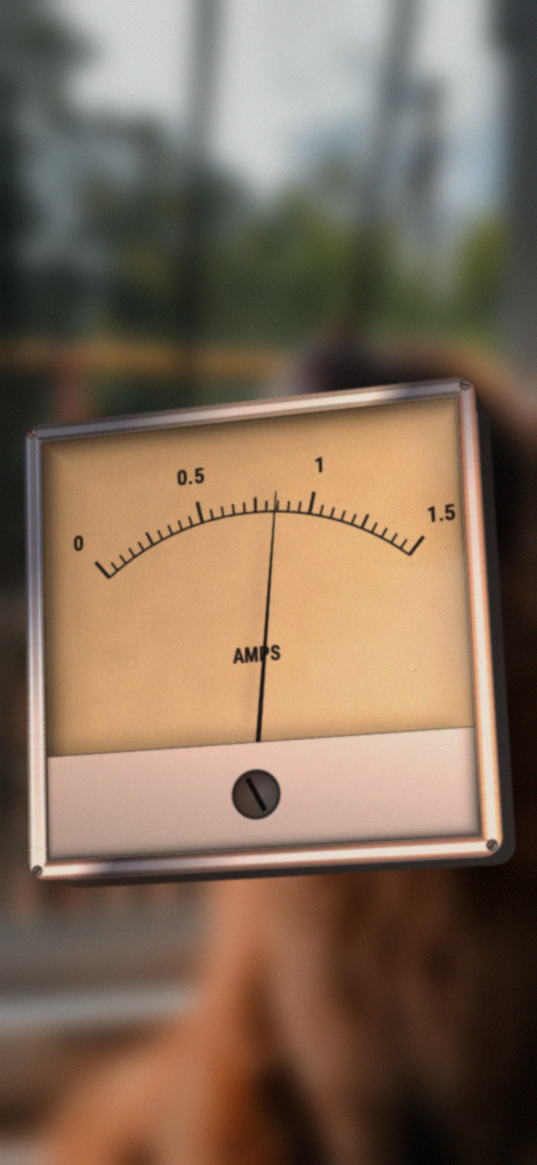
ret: 0.85A
